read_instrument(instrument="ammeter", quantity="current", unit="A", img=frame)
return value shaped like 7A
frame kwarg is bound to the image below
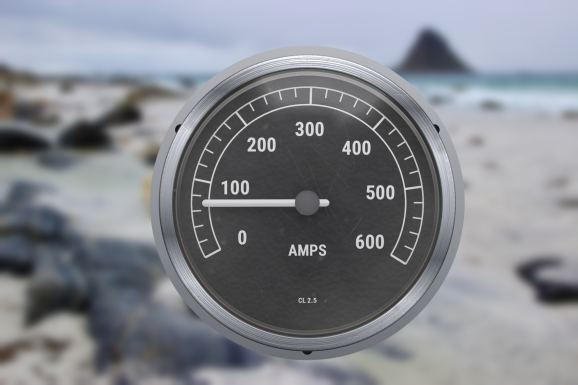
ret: 70A
